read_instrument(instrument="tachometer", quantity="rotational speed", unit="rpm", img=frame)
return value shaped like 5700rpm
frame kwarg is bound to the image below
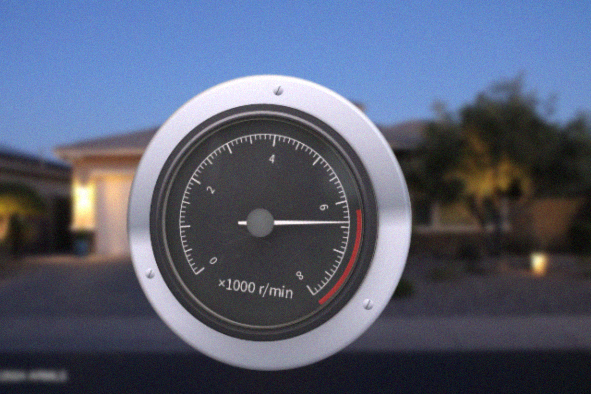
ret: 6400rpm
